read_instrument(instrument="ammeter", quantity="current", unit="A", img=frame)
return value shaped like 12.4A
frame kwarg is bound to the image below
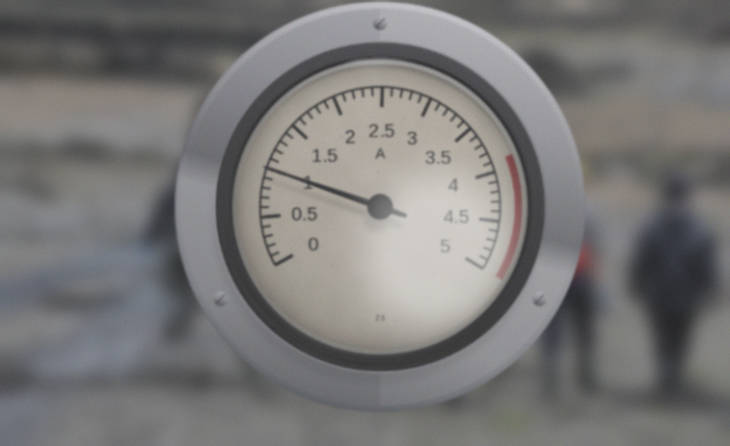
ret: 1A
